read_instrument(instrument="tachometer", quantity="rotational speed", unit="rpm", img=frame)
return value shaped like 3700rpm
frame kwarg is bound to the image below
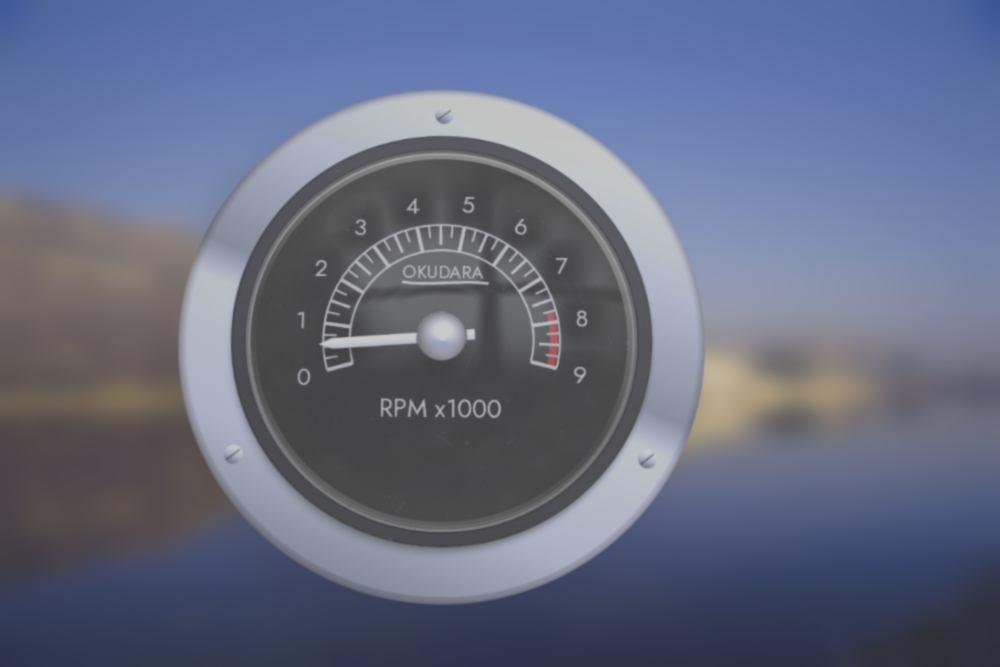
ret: 500rpm
